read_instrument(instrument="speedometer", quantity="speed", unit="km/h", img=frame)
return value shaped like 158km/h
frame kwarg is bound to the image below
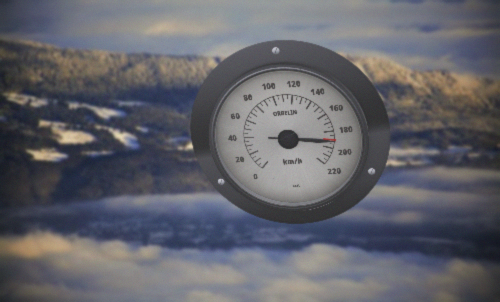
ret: 190km/h
